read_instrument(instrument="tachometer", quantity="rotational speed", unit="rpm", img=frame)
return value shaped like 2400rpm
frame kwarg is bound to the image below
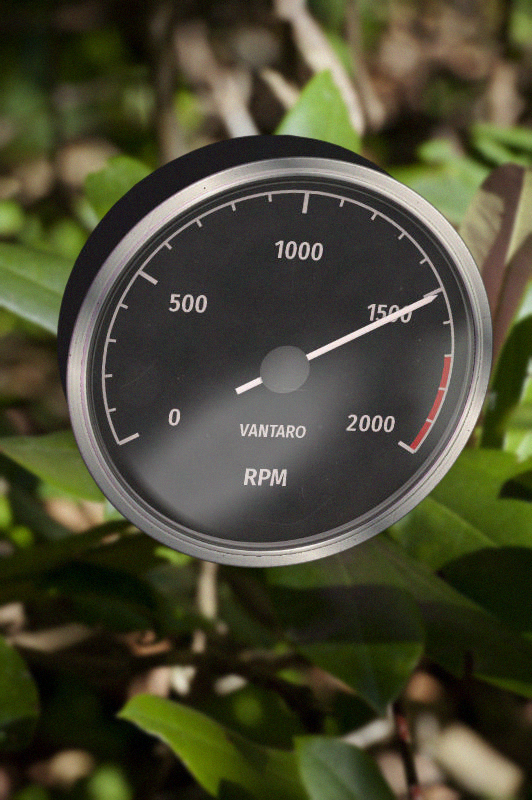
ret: 1500rpm
